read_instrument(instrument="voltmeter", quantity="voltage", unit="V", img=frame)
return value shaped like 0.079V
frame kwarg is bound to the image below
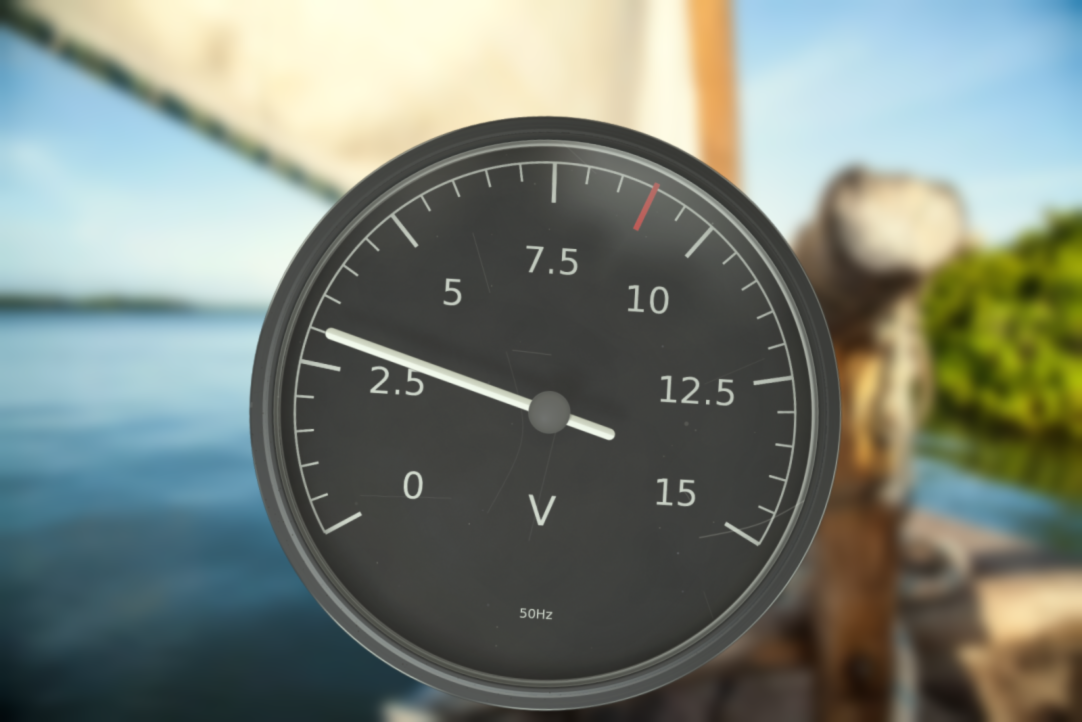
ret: 3V
